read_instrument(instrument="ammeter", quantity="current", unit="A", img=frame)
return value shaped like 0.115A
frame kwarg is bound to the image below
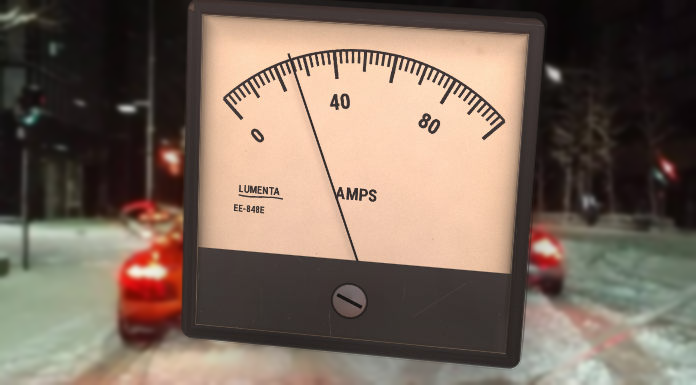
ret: 26A
